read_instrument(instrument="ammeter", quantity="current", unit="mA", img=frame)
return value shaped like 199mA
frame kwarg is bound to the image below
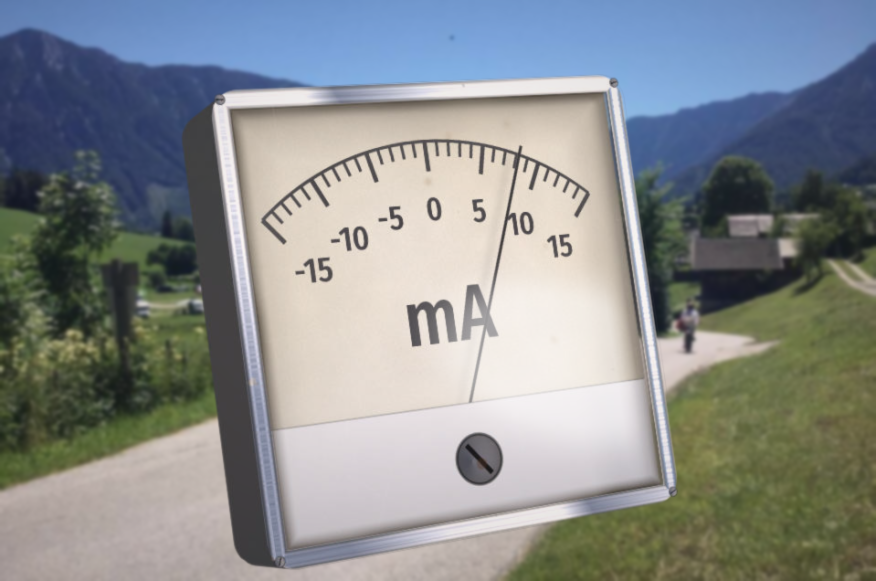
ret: 8mA
